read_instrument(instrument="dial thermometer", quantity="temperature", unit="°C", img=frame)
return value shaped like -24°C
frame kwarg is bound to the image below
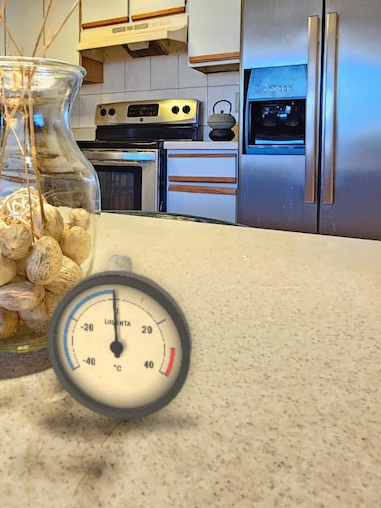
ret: 0°C
